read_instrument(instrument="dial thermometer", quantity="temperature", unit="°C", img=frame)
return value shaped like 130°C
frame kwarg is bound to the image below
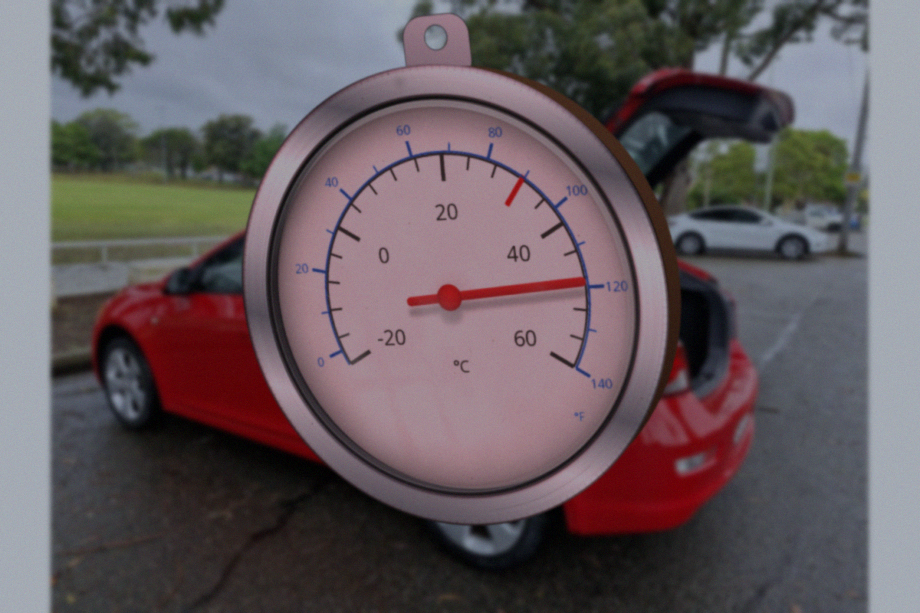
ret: 48°C
